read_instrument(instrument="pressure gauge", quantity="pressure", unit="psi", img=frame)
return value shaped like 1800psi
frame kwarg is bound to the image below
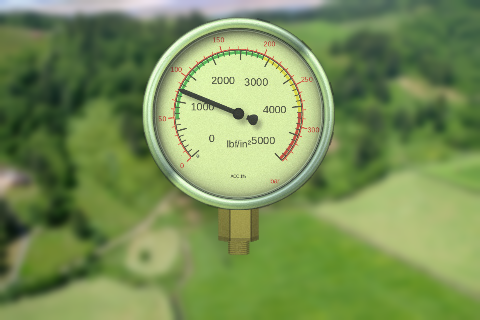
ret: 1200psi
